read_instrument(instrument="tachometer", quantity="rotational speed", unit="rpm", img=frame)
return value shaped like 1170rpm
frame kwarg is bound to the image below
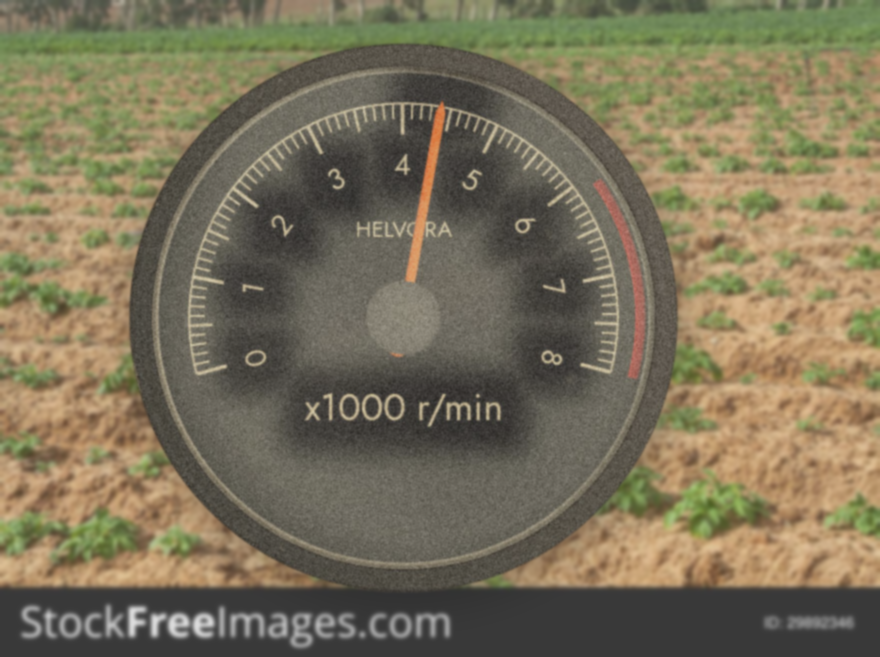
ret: 4400rpm
